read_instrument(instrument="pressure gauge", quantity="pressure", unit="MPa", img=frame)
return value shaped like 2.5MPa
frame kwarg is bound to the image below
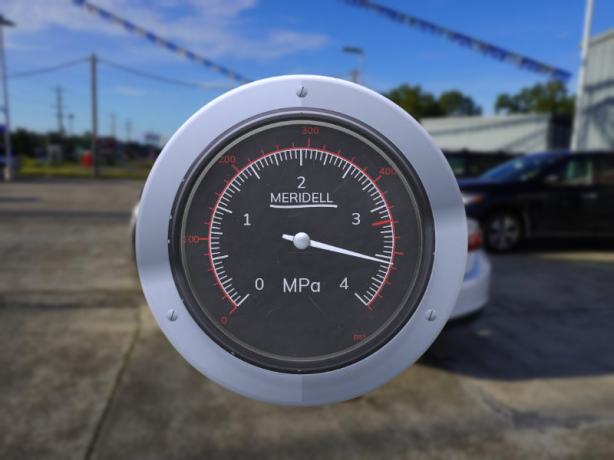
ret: 3.55MPa
